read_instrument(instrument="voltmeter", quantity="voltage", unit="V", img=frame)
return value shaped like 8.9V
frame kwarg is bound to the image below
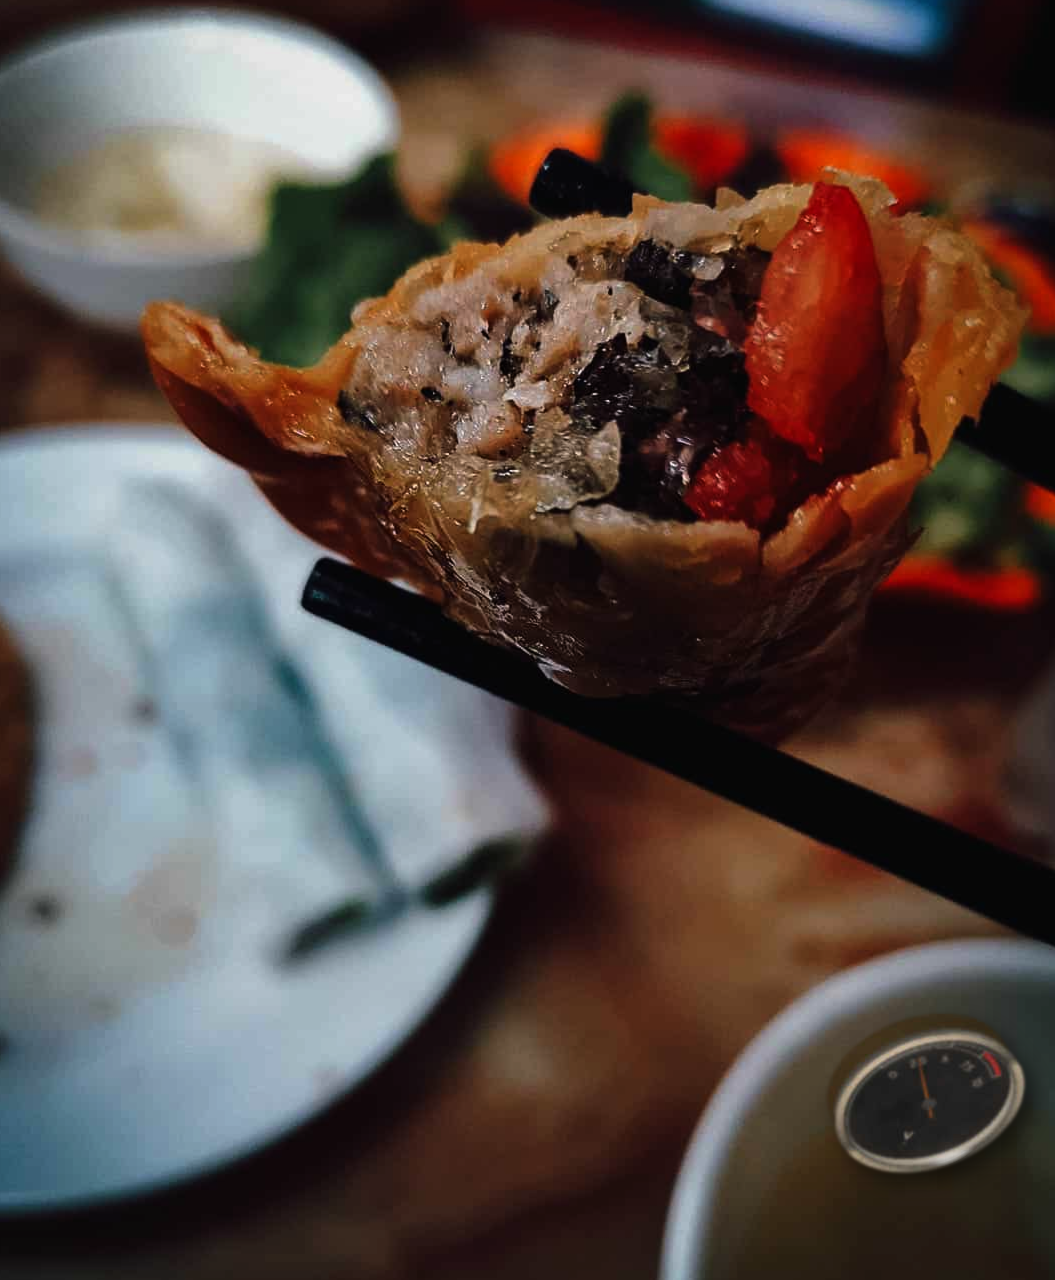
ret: 2.5V
